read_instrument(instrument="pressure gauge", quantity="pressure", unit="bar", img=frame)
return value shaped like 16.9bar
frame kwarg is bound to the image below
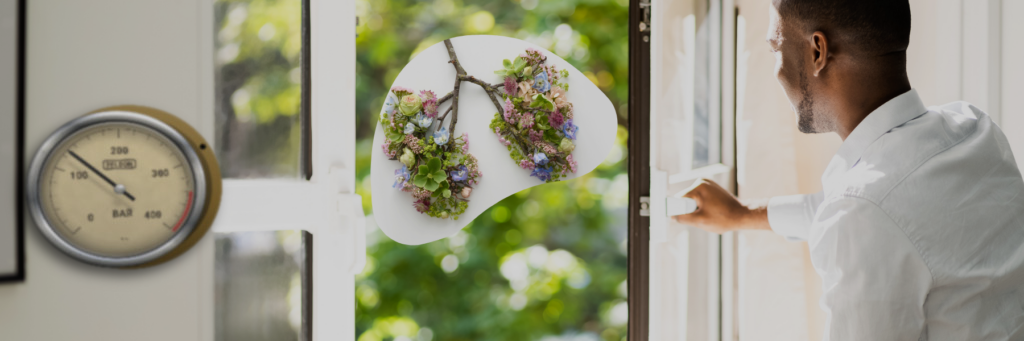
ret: 130bar
